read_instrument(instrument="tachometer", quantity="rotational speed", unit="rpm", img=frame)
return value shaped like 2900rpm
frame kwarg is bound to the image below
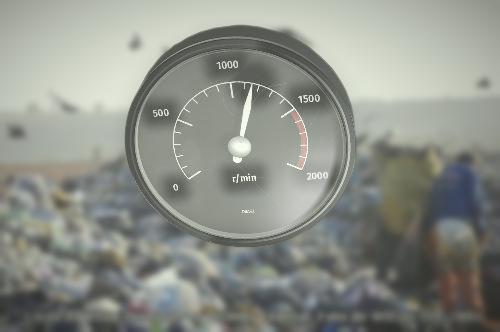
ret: 1150rpm
